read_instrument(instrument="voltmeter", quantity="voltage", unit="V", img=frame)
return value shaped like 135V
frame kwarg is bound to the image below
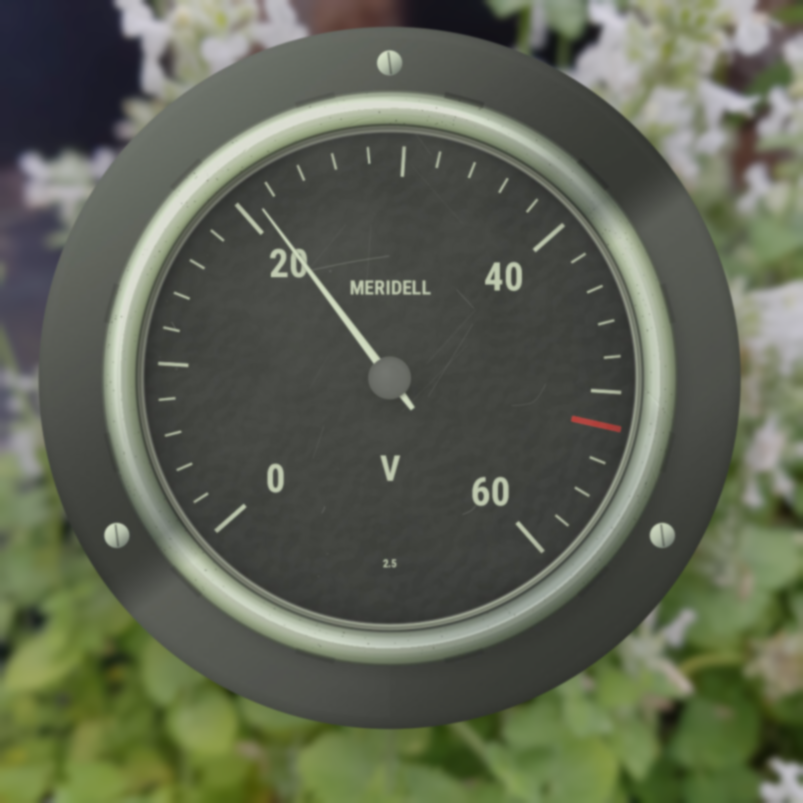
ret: 21V
